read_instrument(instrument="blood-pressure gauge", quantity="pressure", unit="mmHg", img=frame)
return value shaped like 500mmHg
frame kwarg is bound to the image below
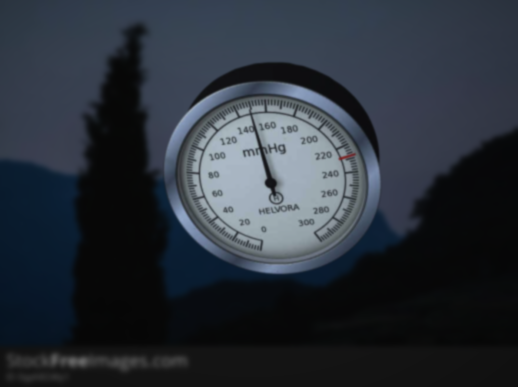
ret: 150mmHg
